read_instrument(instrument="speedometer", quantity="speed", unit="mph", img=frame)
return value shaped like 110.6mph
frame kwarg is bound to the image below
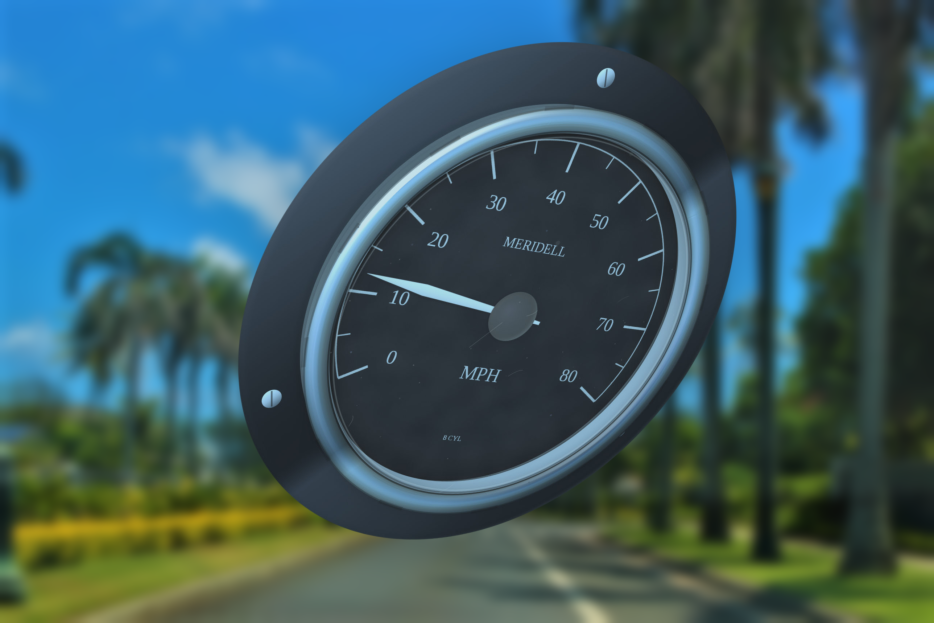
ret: 12.5mph
